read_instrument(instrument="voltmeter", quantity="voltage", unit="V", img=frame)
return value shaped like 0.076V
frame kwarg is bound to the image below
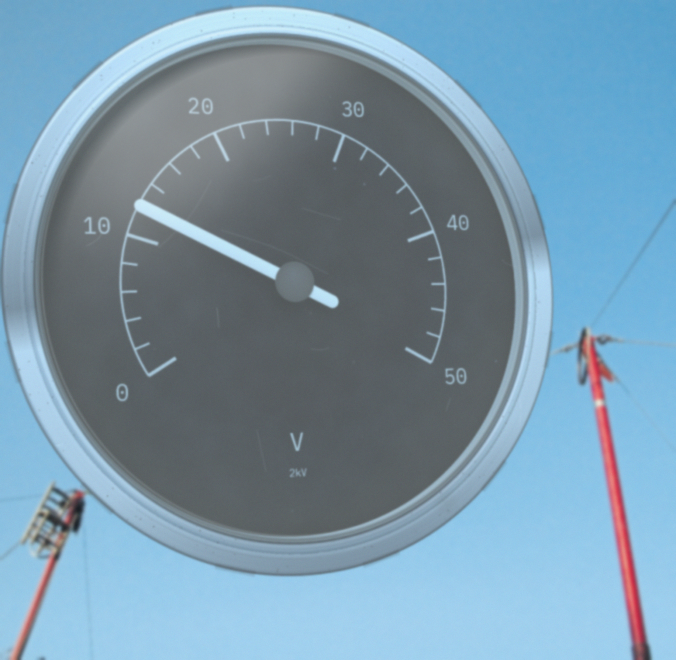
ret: 12V
